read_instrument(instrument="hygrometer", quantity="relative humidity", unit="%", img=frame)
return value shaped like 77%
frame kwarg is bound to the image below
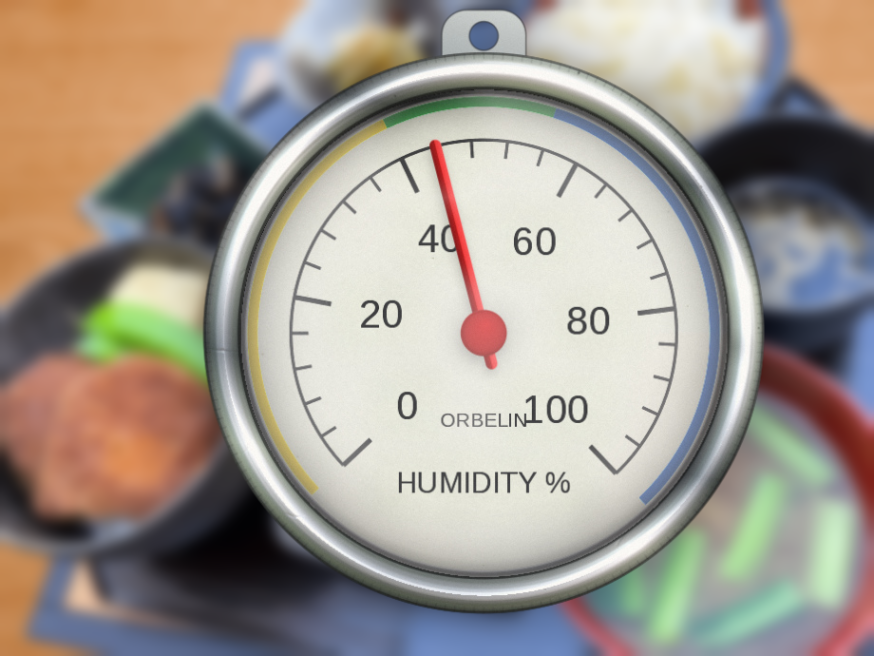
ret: 44%
